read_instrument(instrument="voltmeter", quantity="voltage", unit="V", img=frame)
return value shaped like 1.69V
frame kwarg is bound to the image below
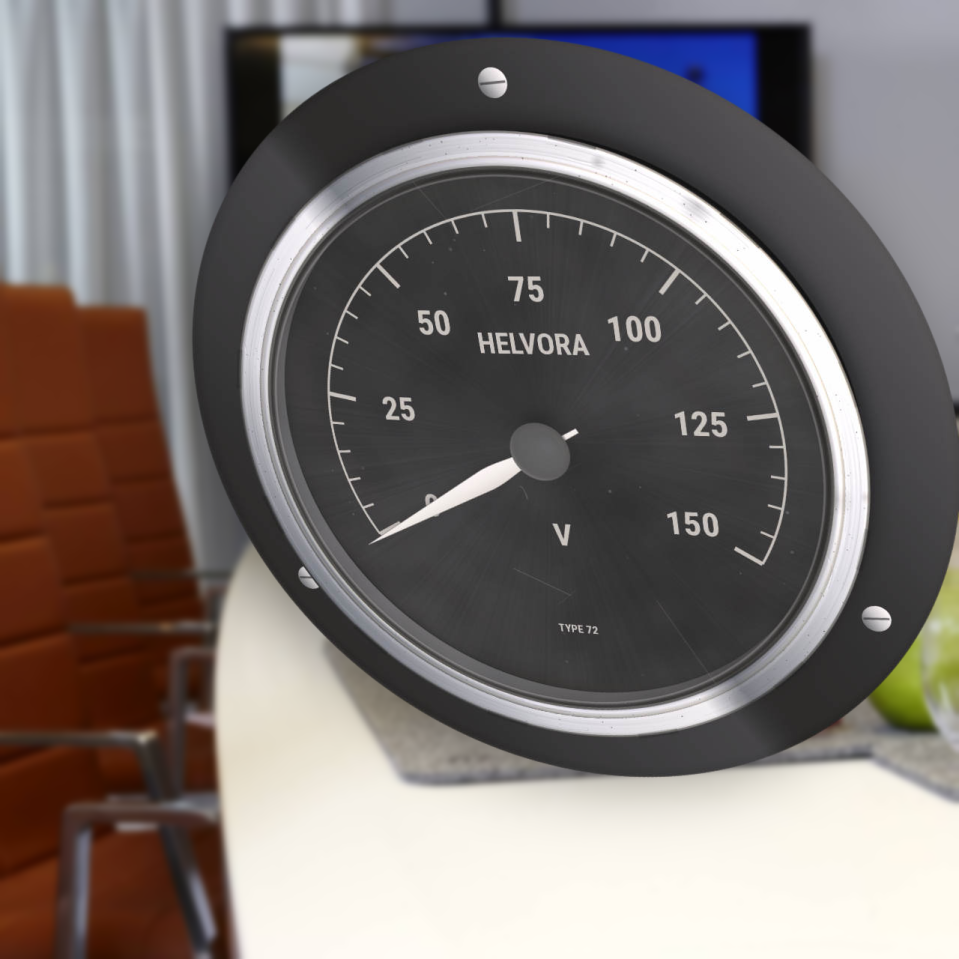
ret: 0V
